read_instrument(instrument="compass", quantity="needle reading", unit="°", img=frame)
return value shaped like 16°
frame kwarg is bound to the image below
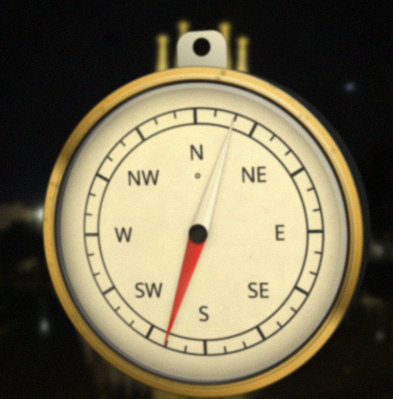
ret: 200°
